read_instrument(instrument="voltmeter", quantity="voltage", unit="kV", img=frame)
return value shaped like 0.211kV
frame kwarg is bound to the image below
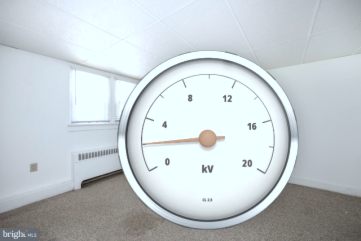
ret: 2kV
